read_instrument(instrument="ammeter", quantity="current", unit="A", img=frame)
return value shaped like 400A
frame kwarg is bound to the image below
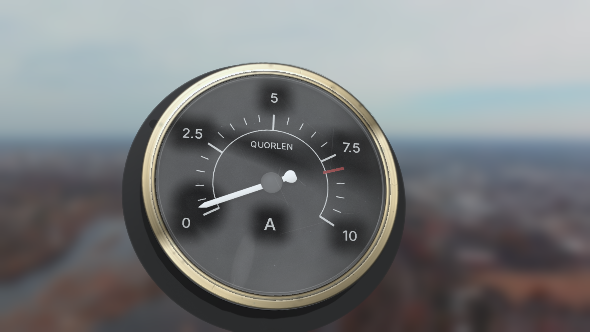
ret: 0.25A
